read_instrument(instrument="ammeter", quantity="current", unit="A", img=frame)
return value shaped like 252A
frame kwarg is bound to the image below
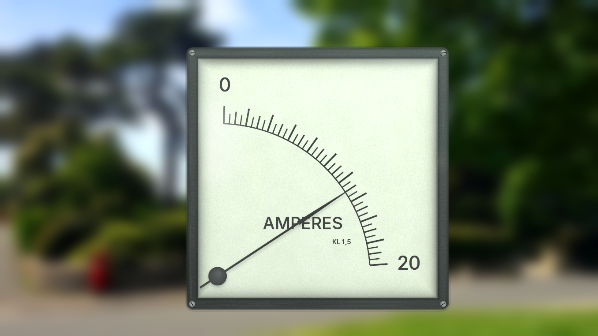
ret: 13A
